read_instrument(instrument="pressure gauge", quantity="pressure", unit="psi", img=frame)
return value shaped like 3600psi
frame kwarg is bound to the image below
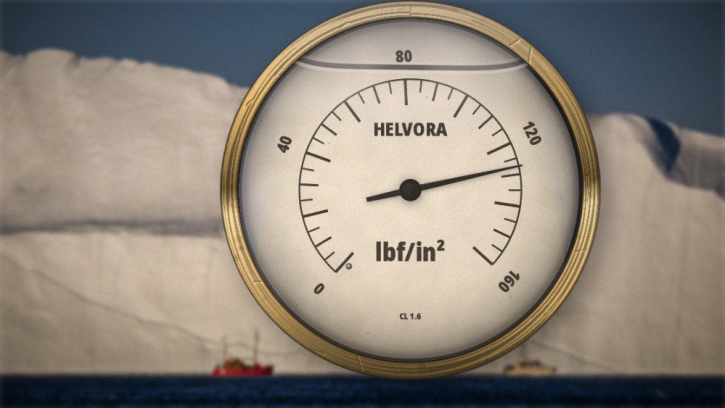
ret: 127.5psi
